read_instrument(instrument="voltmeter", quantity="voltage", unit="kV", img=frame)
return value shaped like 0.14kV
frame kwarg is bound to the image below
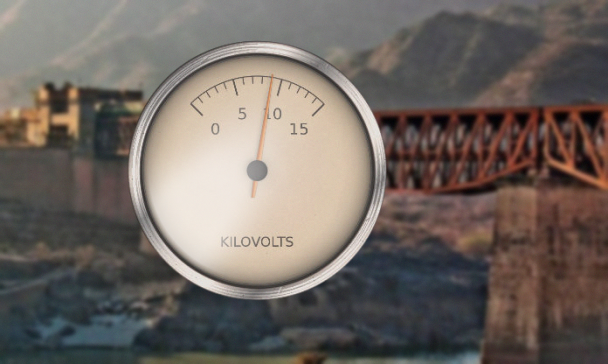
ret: 9kV
